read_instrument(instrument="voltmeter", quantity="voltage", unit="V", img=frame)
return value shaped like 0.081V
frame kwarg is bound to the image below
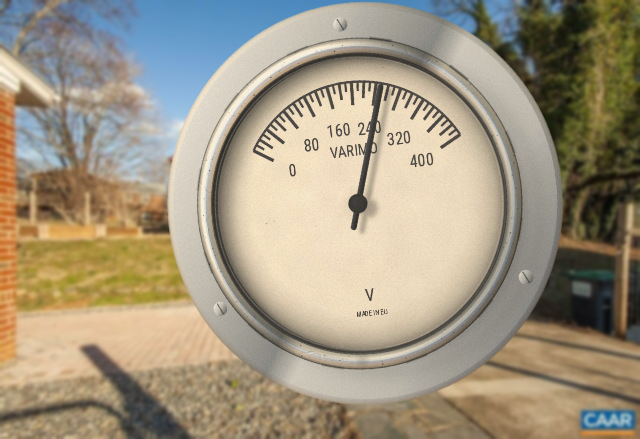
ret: 250V
